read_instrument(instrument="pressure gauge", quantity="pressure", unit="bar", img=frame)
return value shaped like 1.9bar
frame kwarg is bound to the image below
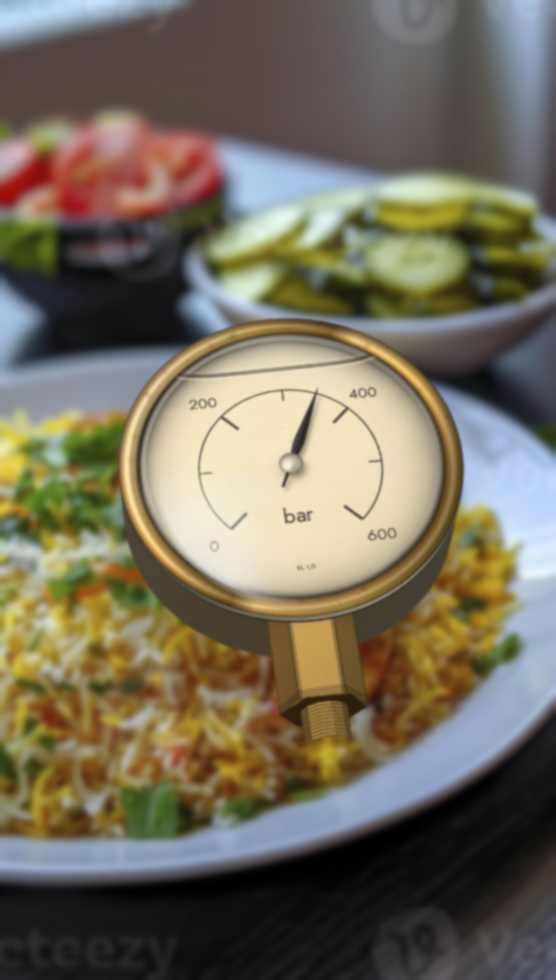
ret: 350bar
